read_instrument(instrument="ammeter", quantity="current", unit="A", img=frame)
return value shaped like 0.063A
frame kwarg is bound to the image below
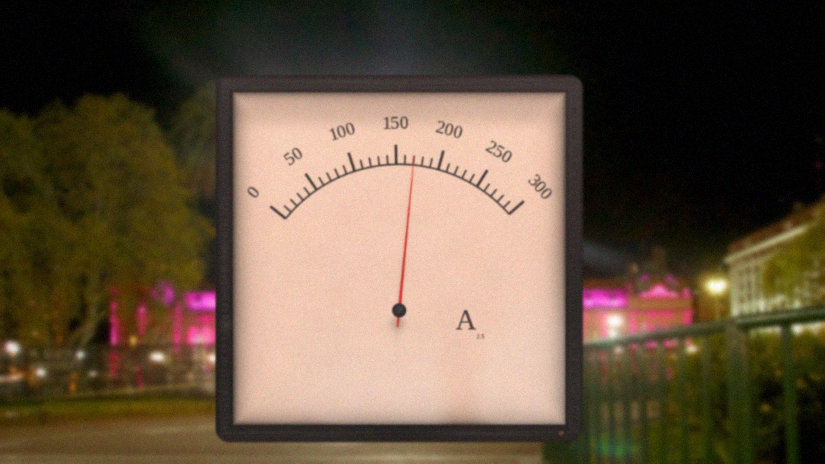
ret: 170A
